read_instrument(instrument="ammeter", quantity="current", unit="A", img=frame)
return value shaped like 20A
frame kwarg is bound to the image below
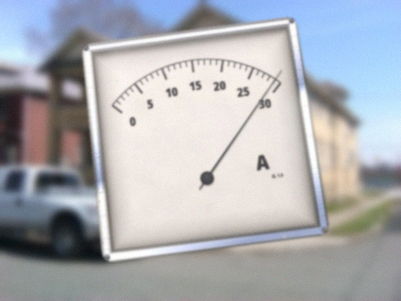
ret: 29A
